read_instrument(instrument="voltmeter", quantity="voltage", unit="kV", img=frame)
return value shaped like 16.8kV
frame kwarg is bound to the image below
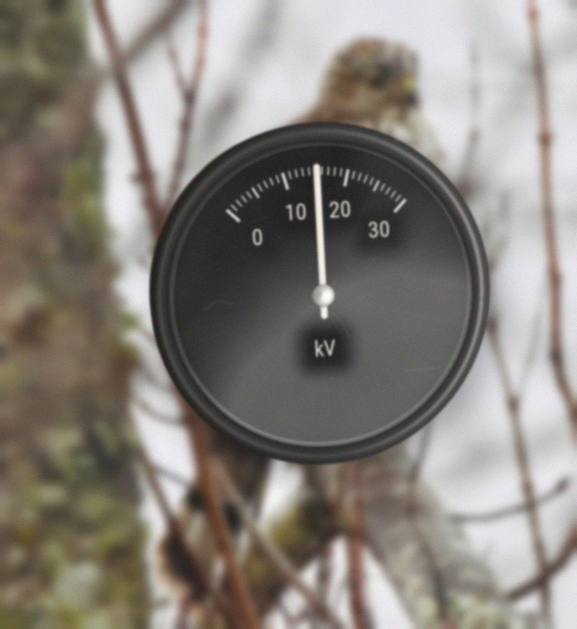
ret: 15kV
